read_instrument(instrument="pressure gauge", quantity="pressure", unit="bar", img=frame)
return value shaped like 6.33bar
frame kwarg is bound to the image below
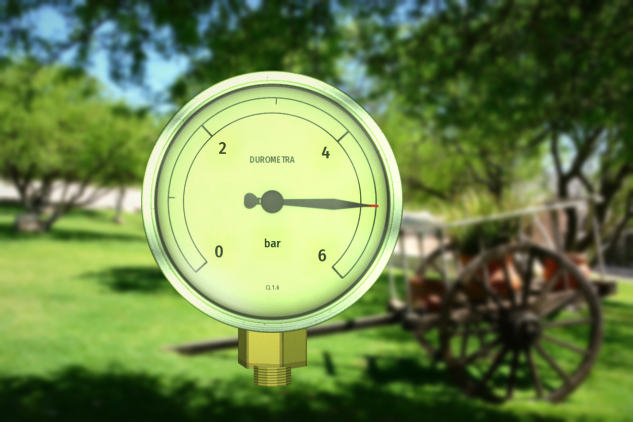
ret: 5bar
